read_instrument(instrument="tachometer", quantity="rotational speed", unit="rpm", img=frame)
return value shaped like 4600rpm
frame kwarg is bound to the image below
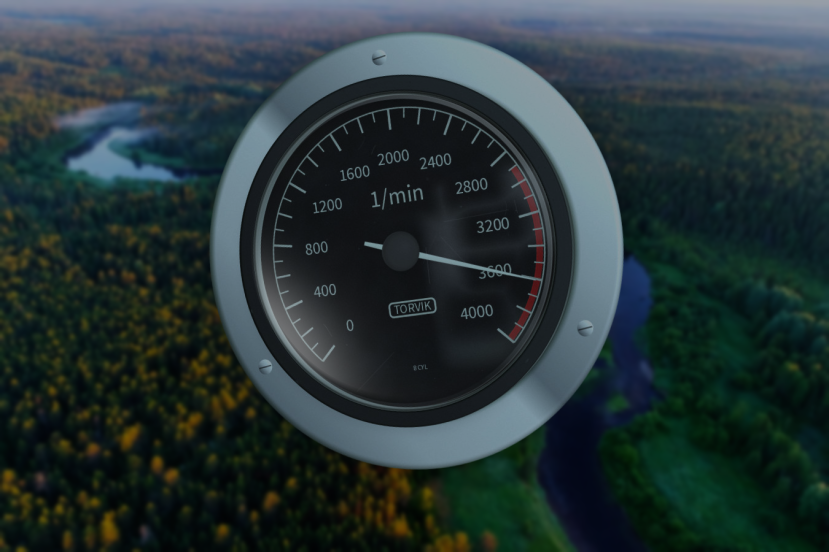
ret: 3600rpm
